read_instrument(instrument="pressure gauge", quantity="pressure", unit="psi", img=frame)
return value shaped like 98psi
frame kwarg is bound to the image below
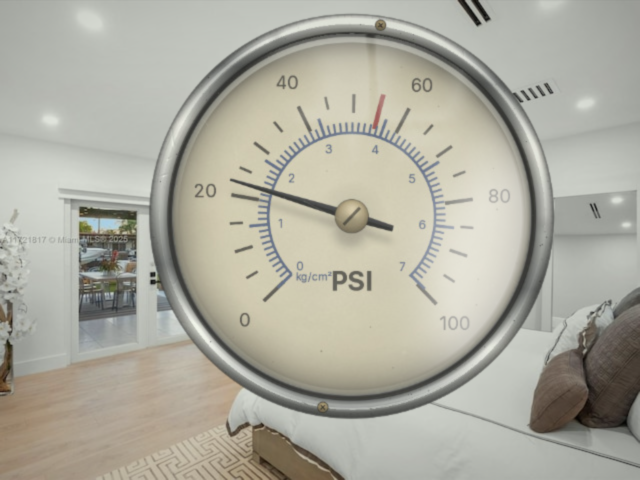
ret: 22.5psi
